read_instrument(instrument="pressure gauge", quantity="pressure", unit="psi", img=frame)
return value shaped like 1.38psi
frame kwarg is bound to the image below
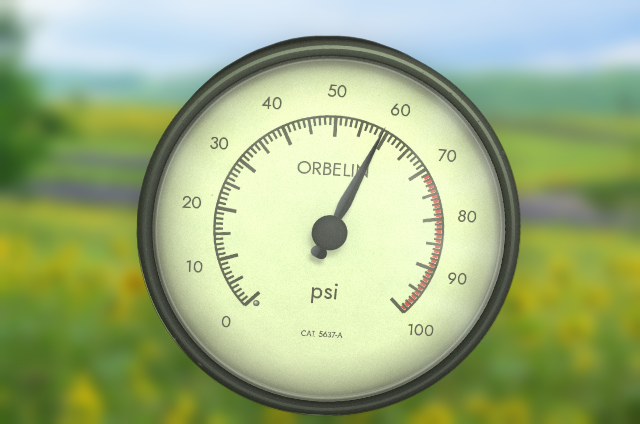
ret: 59psi
